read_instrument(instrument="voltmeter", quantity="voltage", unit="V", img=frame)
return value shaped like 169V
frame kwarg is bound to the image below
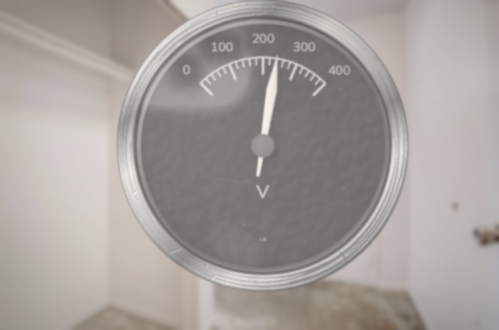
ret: 240V
